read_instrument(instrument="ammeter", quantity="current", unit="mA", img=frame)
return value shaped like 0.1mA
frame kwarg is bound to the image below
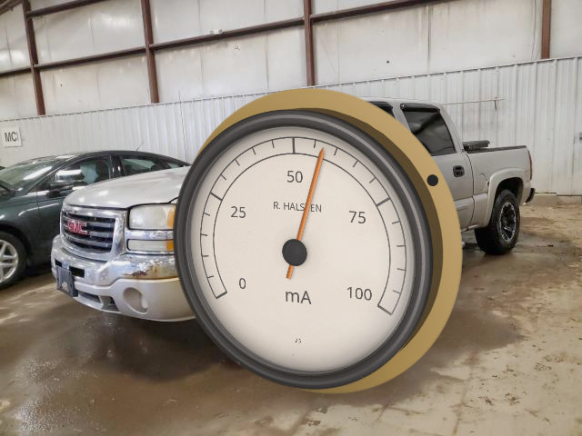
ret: 57.5mA
